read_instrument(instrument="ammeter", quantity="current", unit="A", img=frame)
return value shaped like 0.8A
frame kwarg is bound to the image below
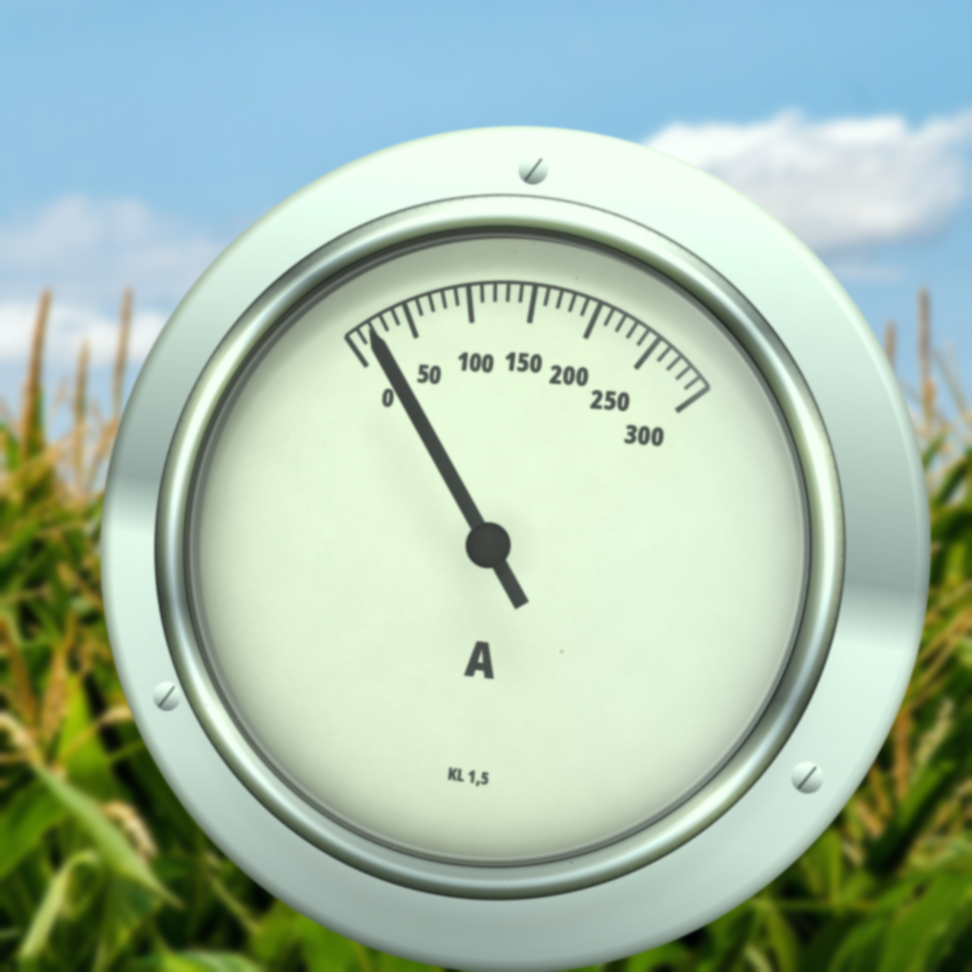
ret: 20A
